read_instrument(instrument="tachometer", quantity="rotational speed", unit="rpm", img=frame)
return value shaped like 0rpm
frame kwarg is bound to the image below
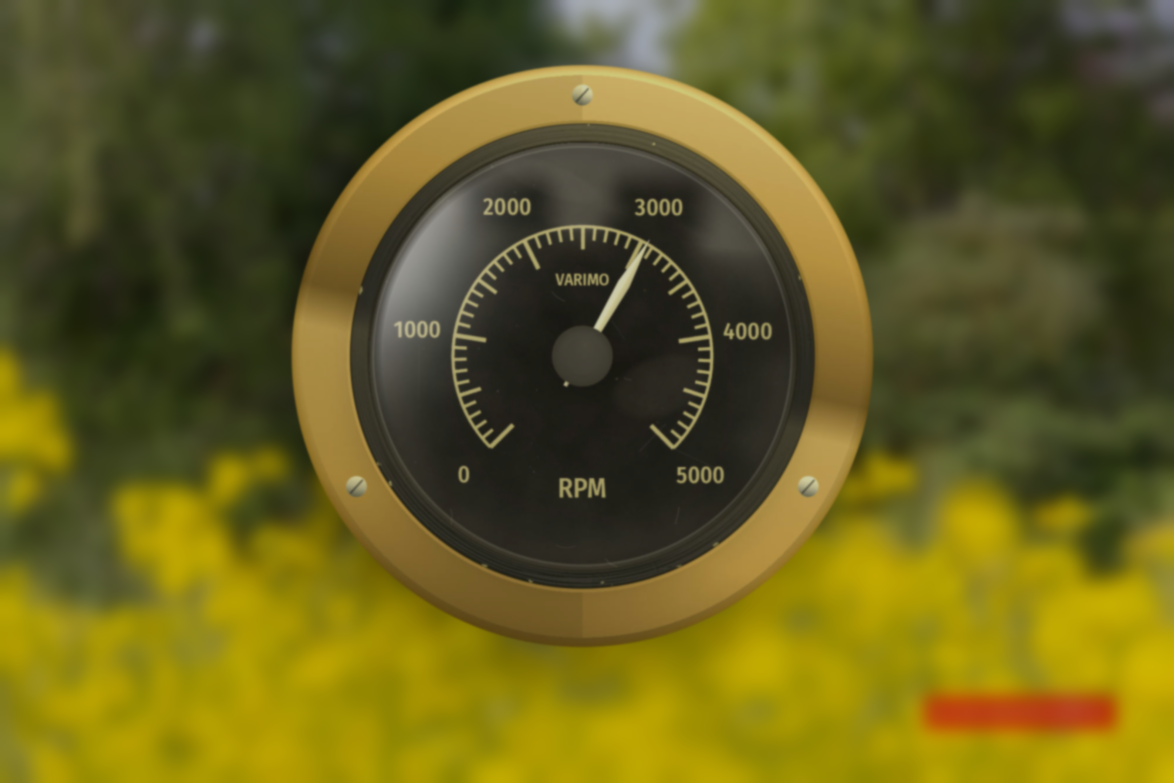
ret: 3050rpm
